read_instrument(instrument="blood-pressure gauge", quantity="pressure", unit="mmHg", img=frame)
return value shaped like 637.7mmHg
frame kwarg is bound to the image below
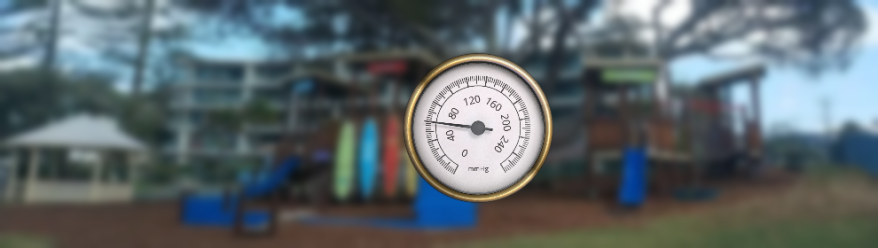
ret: 60mmHg
